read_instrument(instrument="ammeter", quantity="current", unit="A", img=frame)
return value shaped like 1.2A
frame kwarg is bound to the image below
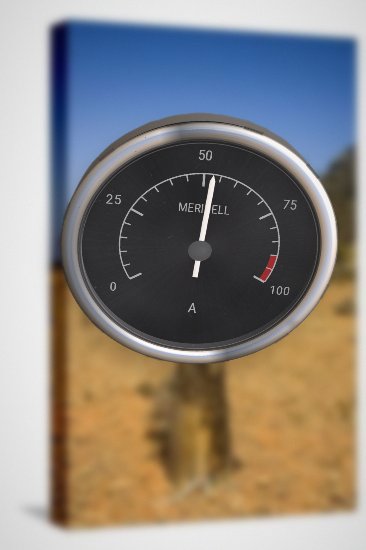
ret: 52.5A
